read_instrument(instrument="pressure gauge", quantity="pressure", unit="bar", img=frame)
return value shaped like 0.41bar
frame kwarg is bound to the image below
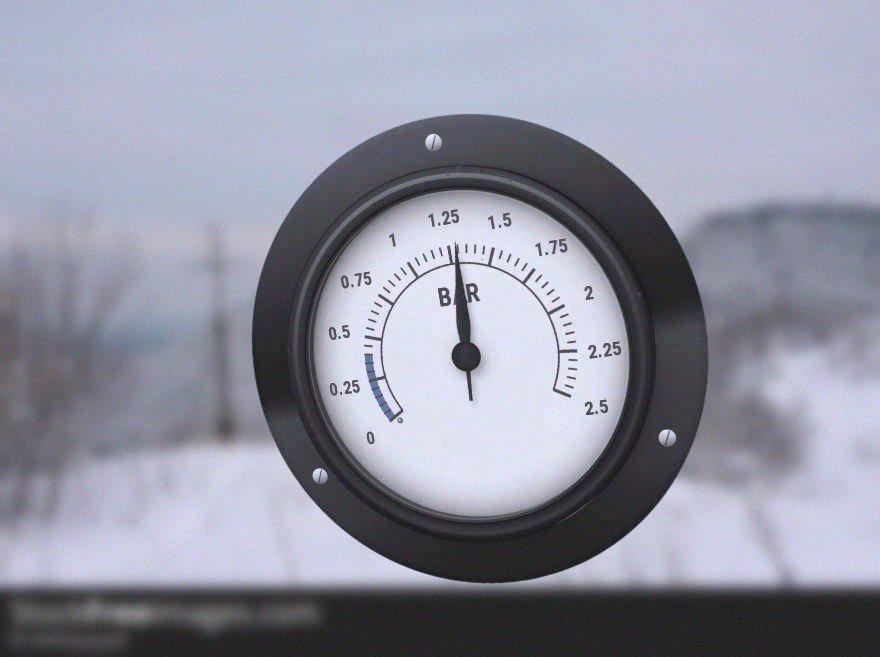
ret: 1.3bar
